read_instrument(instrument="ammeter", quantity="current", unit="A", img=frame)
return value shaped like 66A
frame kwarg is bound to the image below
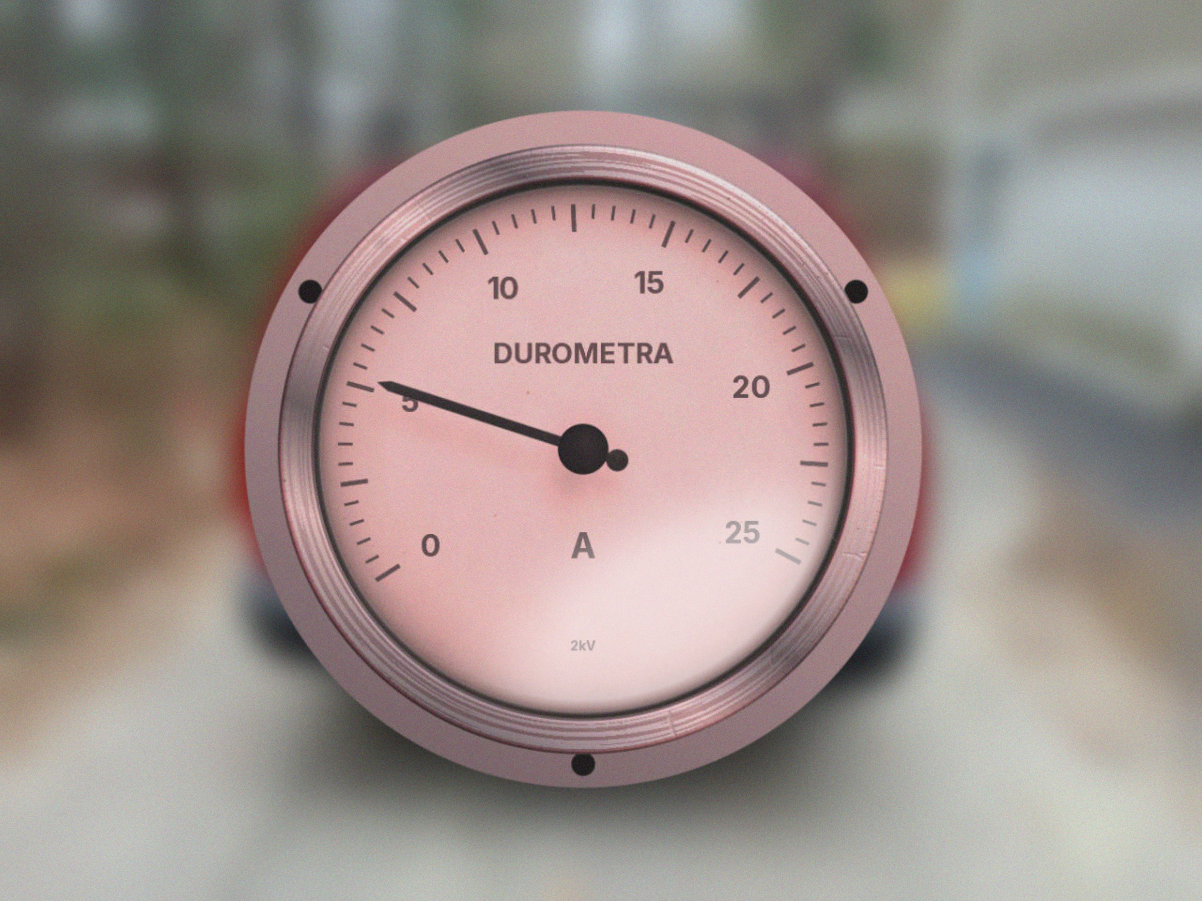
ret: 5.25A
